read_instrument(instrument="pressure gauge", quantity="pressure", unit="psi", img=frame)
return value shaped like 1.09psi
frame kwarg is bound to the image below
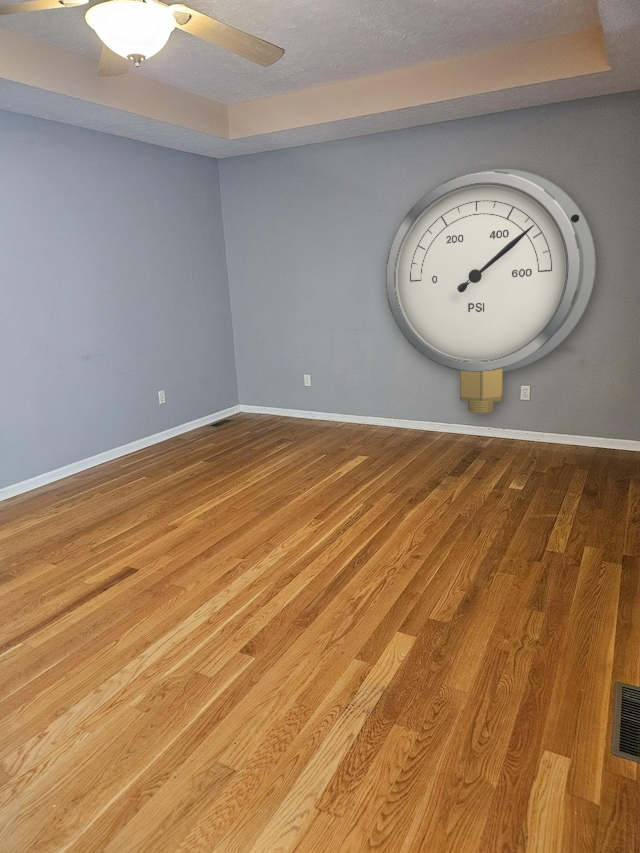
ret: 475psi
